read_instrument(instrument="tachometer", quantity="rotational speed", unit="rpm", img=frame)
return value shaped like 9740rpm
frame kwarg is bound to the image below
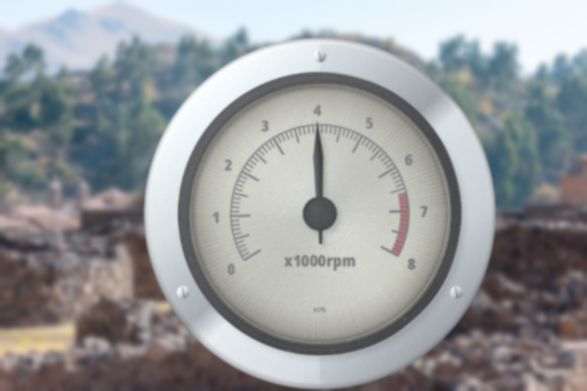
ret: 4000rpm
